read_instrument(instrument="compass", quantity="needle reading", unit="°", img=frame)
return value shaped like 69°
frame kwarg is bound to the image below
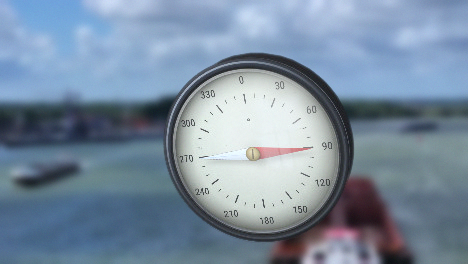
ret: 90°
